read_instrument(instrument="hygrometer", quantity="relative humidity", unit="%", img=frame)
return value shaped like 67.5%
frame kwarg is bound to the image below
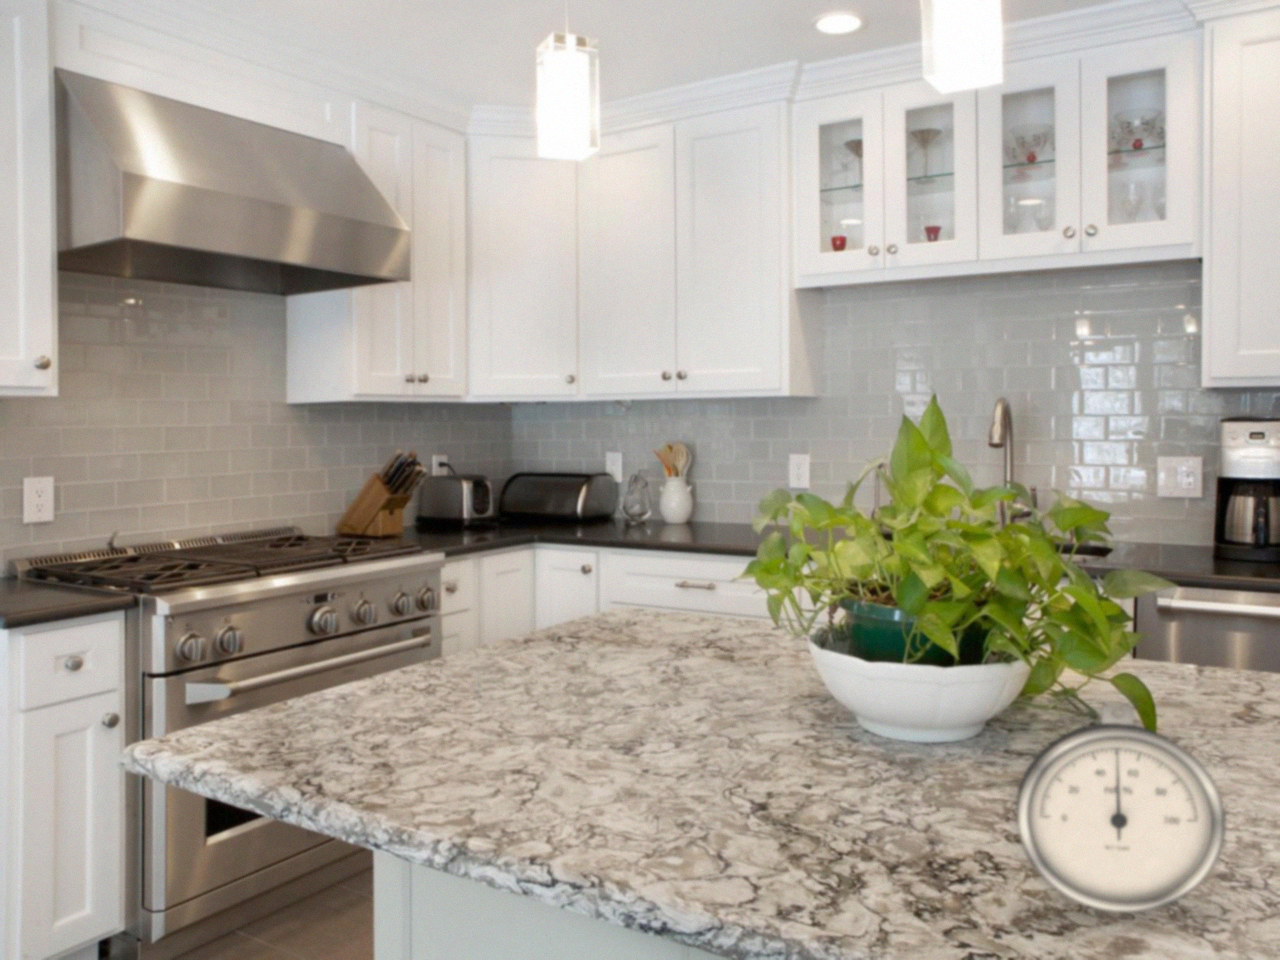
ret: 50%
